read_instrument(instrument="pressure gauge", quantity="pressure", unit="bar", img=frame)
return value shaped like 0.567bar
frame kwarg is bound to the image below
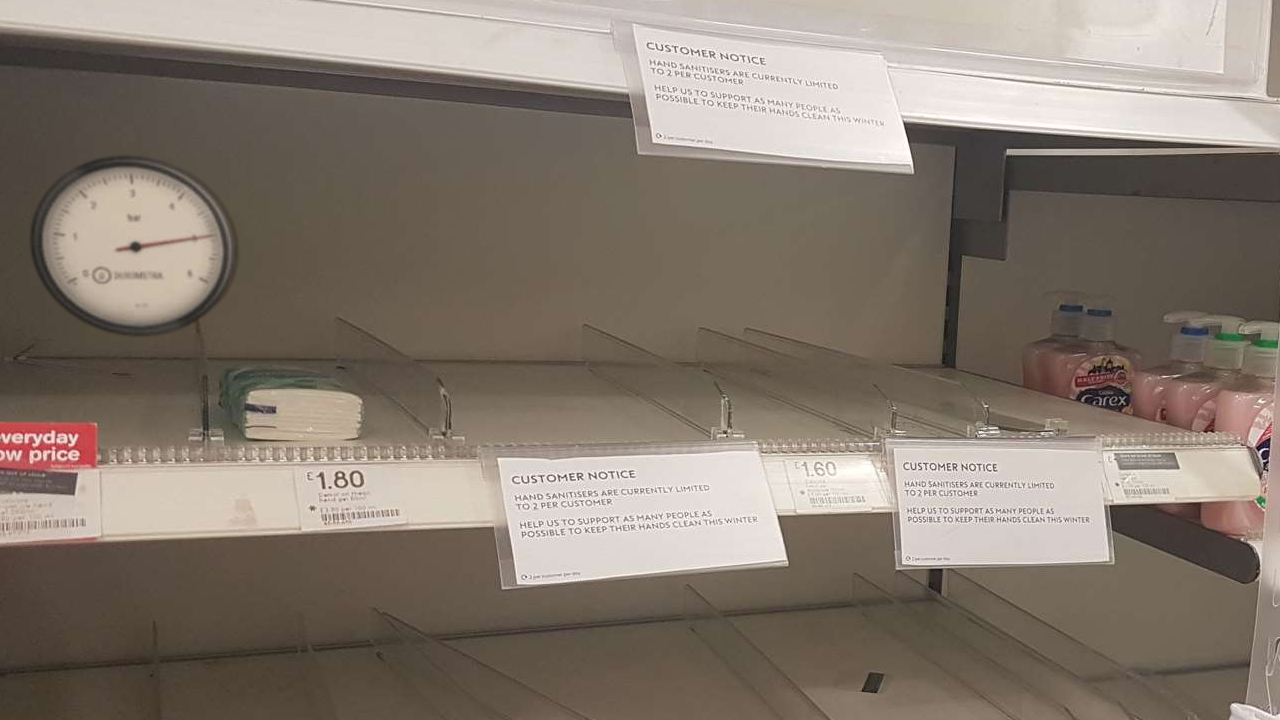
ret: 5bar
